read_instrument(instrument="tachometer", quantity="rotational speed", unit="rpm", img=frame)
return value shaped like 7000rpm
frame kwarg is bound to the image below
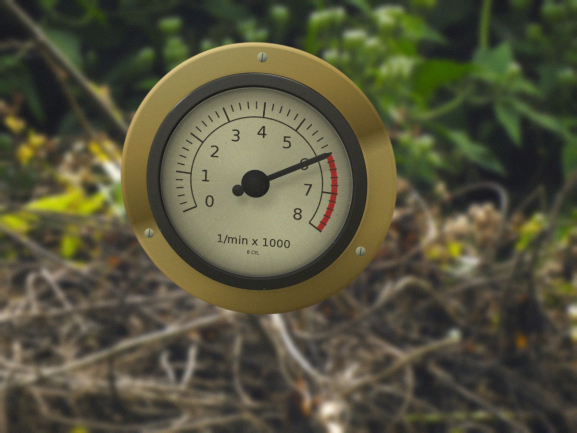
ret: 6000rpm
